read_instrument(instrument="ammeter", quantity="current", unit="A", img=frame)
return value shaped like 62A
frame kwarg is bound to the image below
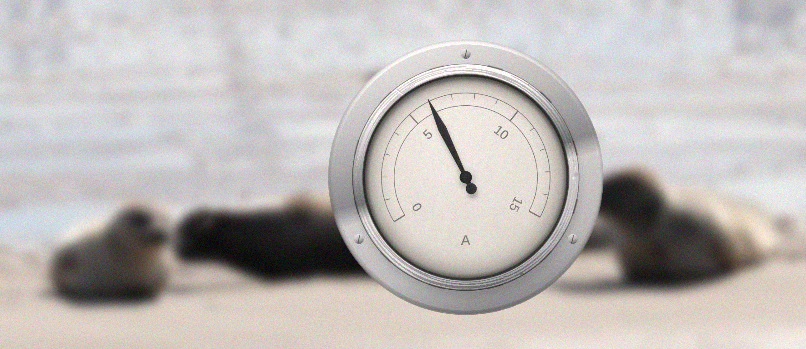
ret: 6A
